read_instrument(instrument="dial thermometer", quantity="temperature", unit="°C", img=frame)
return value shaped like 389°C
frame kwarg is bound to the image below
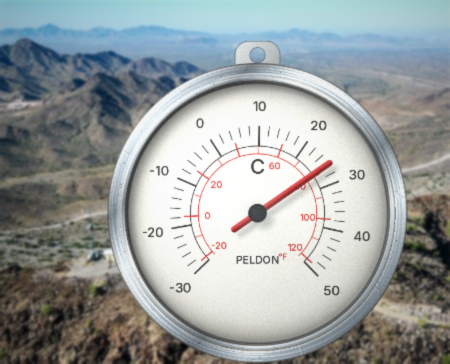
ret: 26°C
